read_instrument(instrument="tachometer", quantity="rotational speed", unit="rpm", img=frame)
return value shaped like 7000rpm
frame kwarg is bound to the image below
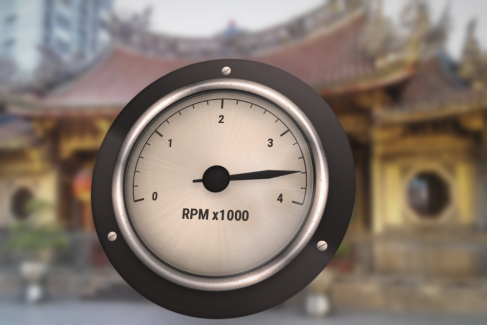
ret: 3600rpm
